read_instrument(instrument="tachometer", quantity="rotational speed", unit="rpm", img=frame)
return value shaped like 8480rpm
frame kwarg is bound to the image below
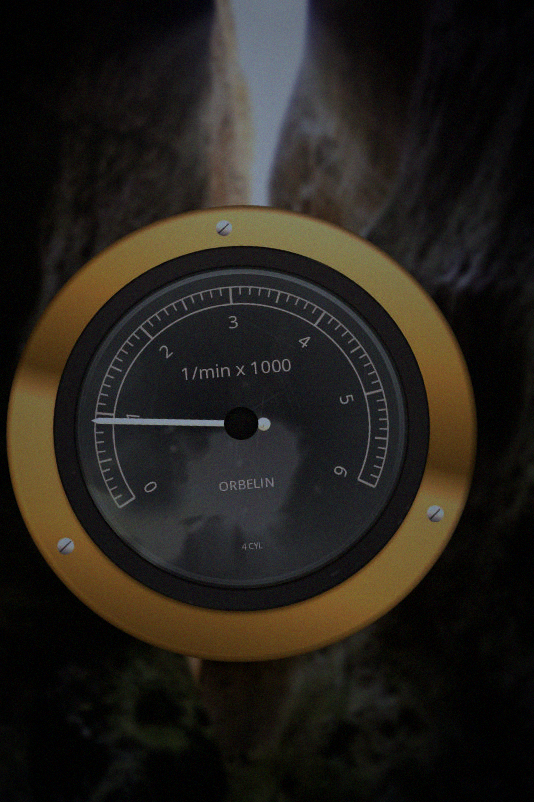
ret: 900rpm
